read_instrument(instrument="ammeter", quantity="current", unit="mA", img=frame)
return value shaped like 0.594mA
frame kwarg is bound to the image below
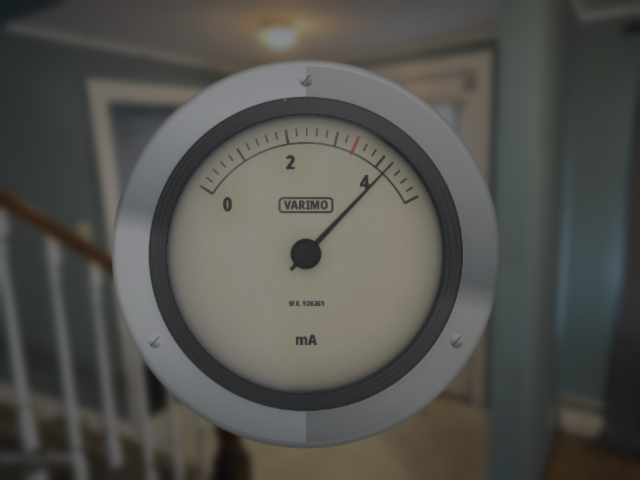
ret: 4.2mA
